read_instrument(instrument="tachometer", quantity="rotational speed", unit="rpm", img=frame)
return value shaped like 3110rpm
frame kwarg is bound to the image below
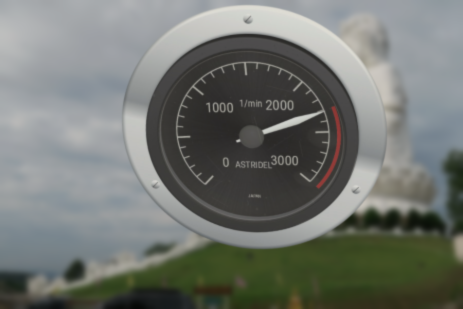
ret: 2300rpm
